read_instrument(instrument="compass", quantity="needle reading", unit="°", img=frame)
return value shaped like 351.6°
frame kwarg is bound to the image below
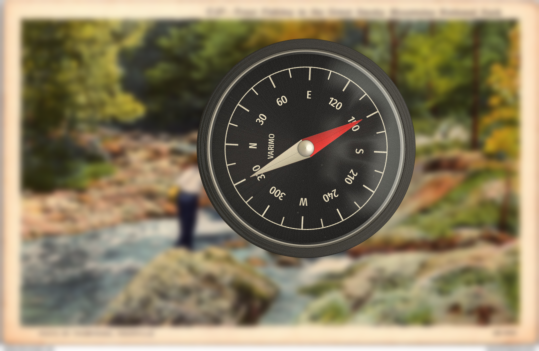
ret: 150°
